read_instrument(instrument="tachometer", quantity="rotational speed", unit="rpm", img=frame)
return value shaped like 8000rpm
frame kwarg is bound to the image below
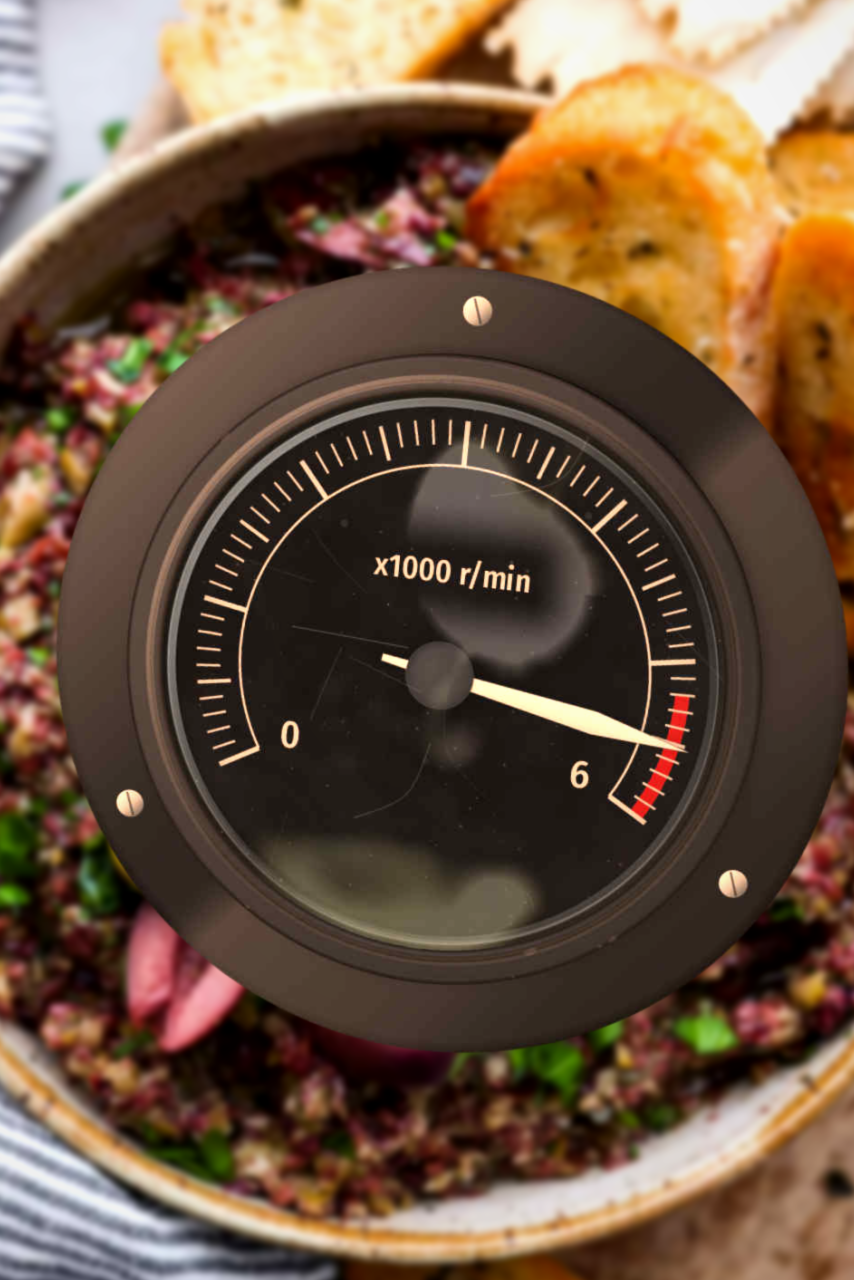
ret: 5500rpm
